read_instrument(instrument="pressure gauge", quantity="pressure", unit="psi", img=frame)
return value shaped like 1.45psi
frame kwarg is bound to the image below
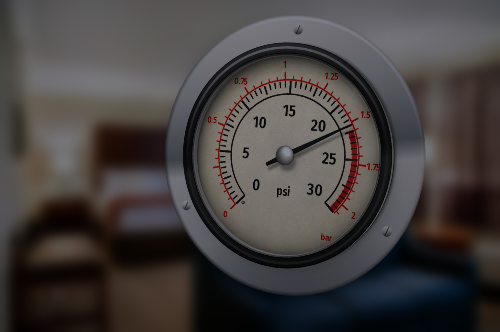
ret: 22psi
